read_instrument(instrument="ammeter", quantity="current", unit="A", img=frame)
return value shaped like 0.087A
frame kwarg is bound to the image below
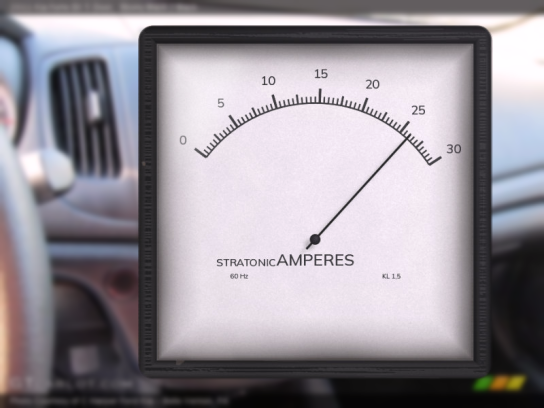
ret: 26A
